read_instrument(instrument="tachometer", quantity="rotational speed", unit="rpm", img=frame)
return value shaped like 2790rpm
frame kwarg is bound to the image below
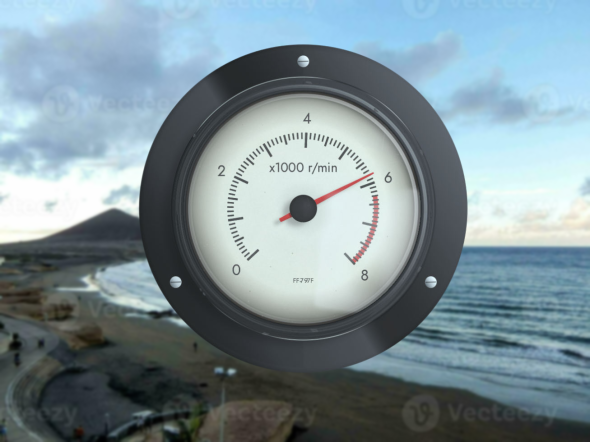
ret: 5800rpm
